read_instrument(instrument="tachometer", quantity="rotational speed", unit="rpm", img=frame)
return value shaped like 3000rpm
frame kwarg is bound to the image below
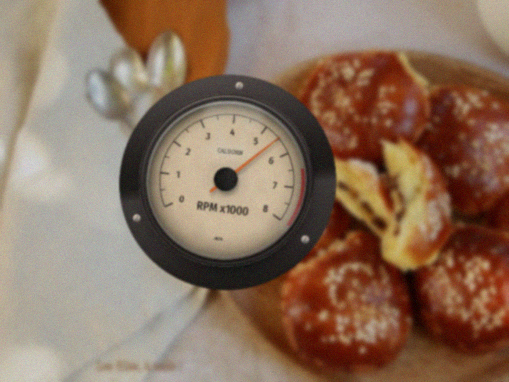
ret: 5500rpm
